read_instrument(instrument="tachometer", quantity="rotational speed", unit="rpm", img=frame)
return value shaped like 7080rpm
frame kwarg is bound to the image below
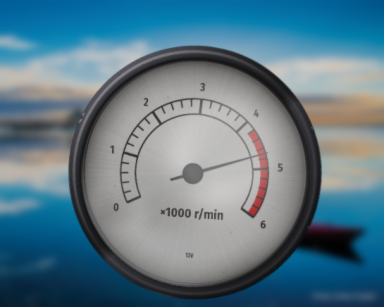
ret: 4700rpm
